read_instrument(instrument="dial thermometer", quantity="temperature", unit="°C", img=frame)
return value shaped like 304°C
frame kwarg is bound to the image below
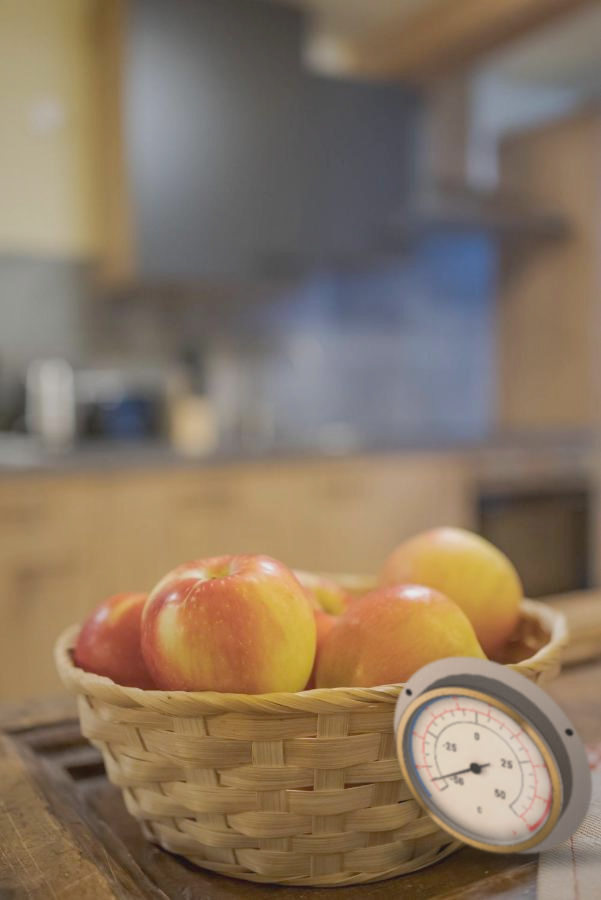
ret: -45°C
